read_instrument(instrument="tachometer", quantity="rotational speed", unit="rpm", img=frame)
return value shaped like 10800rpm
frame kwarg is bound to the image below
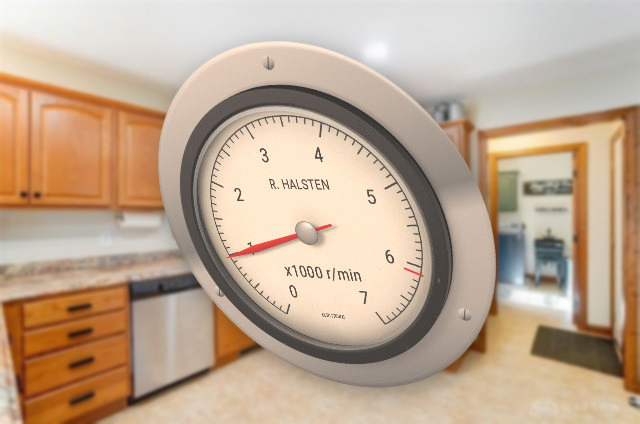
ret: 1000rpm
